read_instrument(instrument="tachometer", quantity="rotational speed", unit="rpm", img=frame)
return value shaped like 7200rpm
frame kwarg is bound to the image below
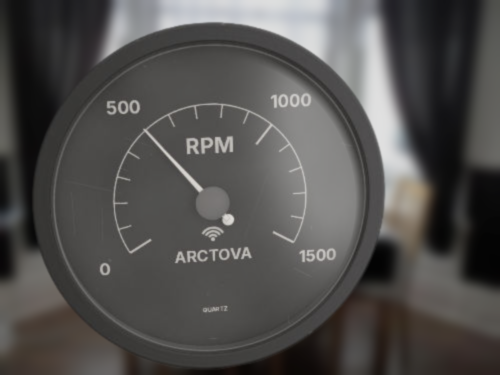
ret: 500rpm
